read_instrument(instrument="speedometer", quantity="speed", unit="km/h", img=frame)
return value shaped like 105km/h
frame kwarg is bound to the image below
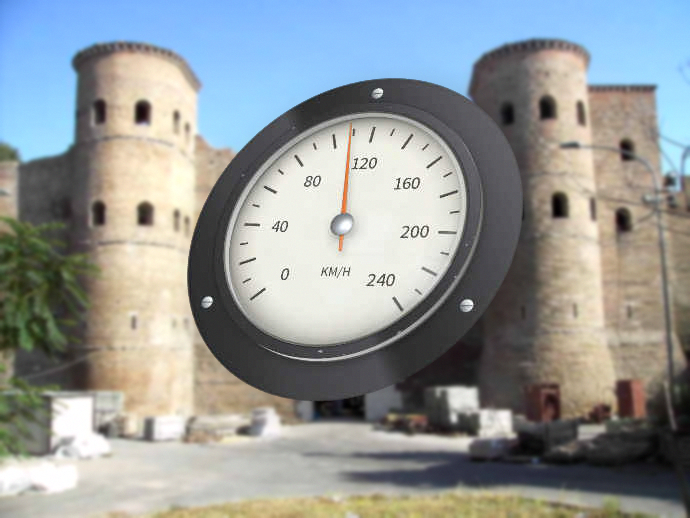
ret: 110km/h
